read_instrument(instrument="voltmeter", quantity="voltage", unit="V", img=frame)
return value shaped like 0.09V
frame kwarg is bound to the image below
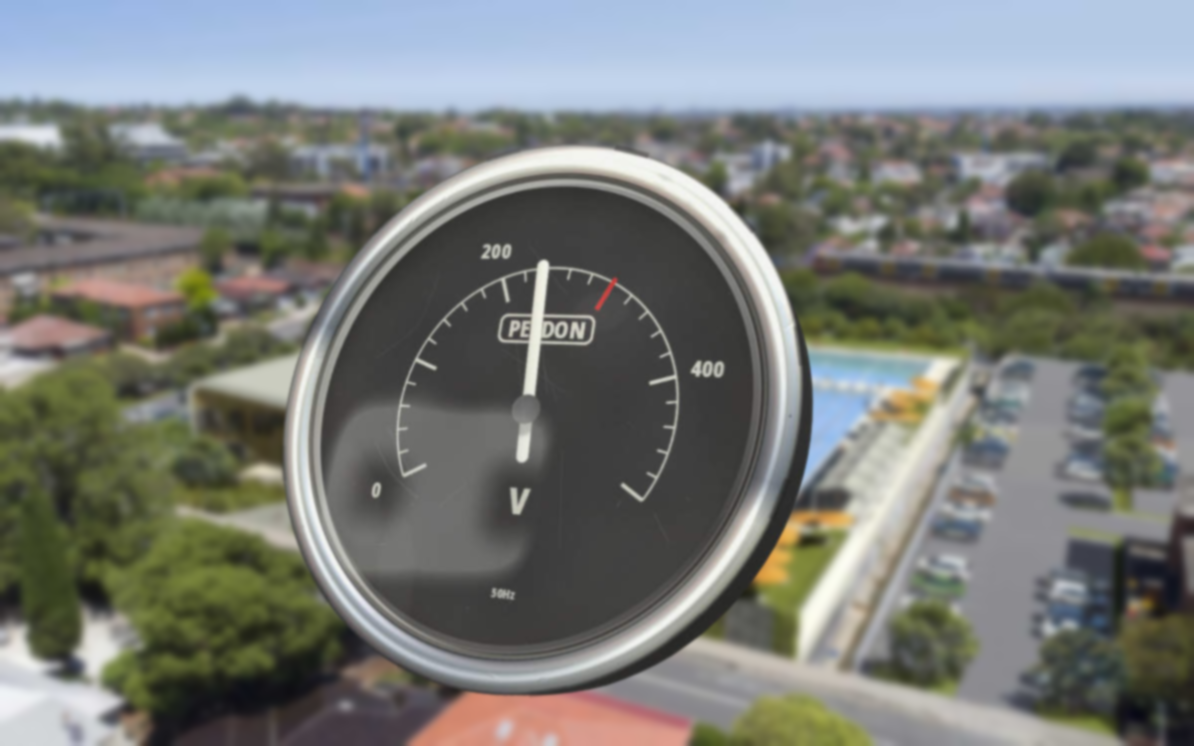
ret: 240V
